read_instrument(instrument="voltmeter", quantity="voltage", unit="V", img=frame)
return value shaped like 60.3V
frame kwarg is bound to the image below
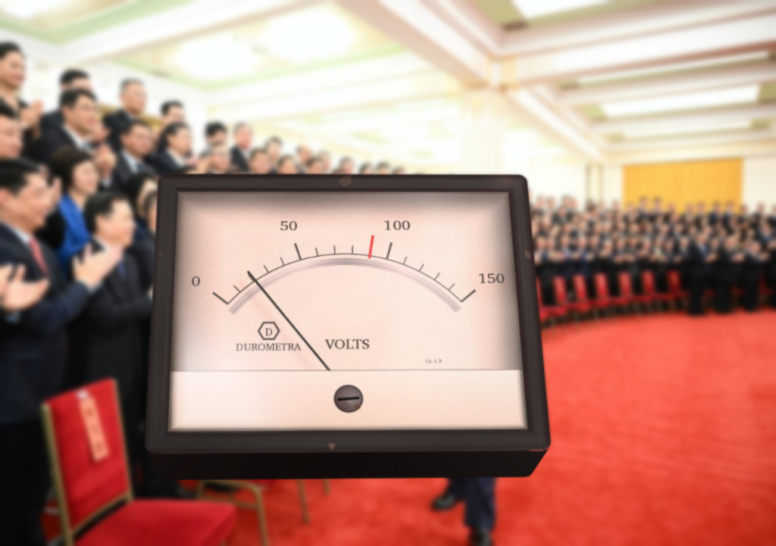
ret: 20V
